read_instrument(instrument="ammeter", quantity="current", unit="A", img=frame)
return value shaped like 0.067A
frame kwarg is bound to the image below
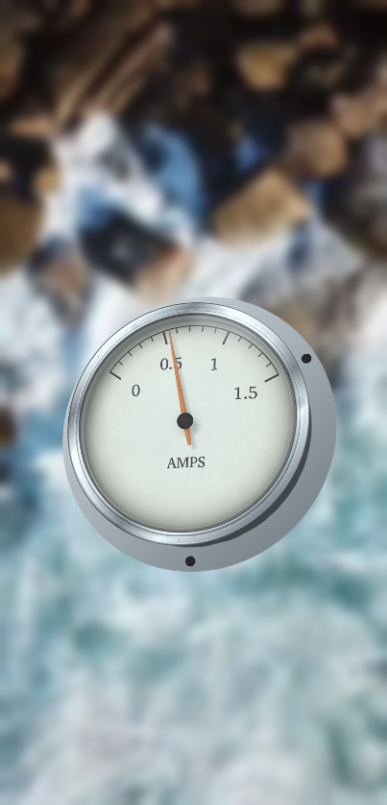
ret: 0.55A
